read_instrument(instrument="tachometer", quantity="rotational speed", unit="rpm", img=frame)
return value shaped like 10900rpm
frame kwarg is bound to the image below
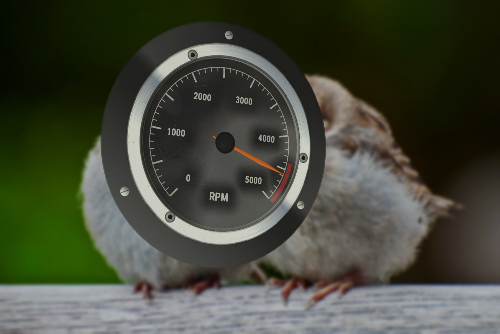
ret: 4600rpm
